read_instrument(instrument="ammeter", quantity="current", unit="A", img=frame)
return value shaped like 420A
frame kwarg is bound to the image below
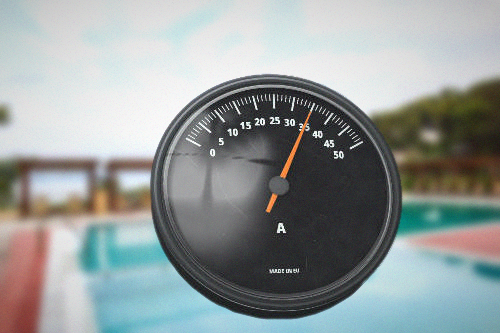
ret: 35A
